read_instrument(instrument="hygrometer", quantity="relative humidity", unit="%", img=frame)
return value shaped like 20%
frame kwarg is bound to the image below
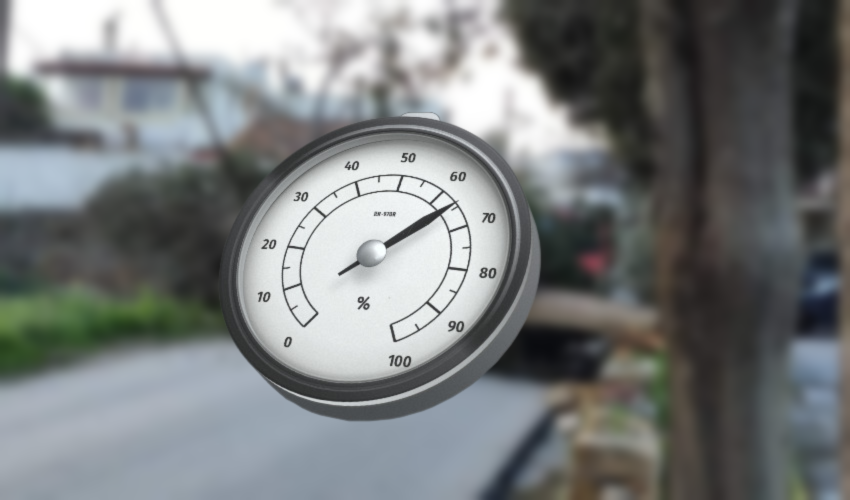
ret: 65%
